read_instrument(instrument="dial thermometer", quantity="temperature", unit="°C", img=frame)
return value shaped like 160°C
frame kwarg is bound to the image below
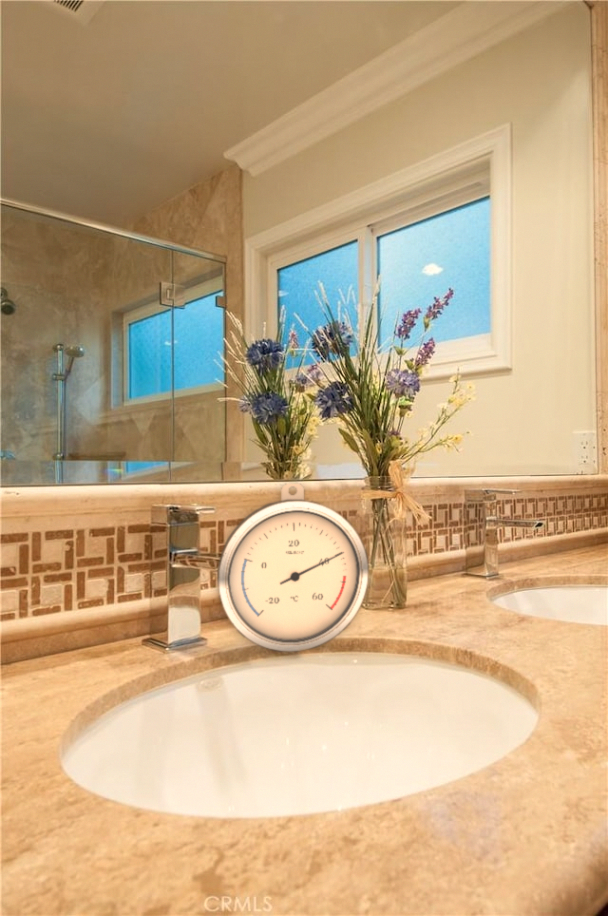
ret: 40°C
